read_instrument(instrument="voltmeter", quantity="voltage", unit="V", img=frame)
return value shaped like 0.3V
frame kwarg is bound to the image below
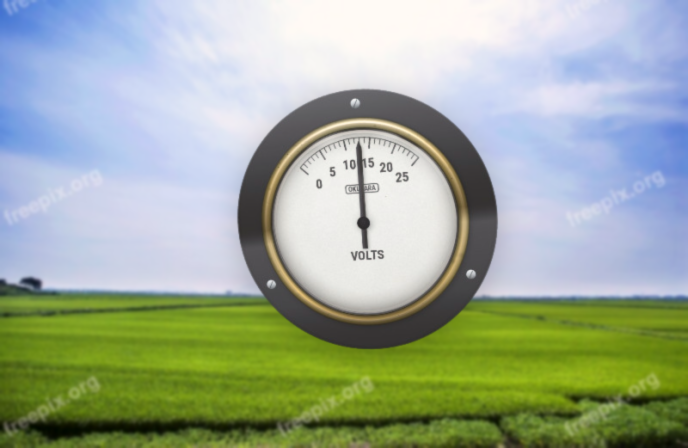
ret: 13V
